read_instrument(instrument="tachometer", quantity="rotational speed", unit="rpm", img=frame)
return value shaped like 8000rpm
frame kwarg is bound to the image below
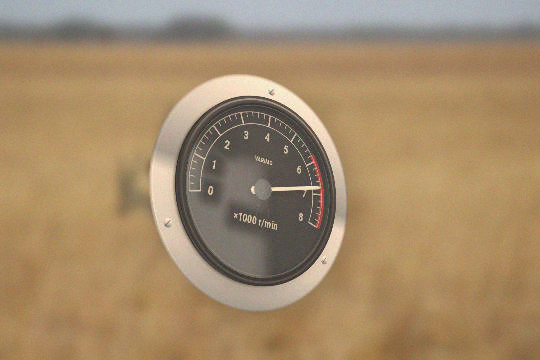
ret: 6800rpm
